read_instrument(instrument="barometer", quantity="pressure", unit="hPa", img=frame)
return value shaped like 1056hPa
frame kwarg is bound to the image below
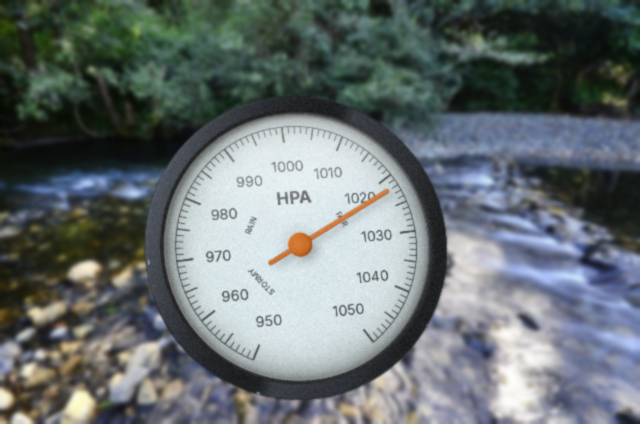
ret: 1022hPa
